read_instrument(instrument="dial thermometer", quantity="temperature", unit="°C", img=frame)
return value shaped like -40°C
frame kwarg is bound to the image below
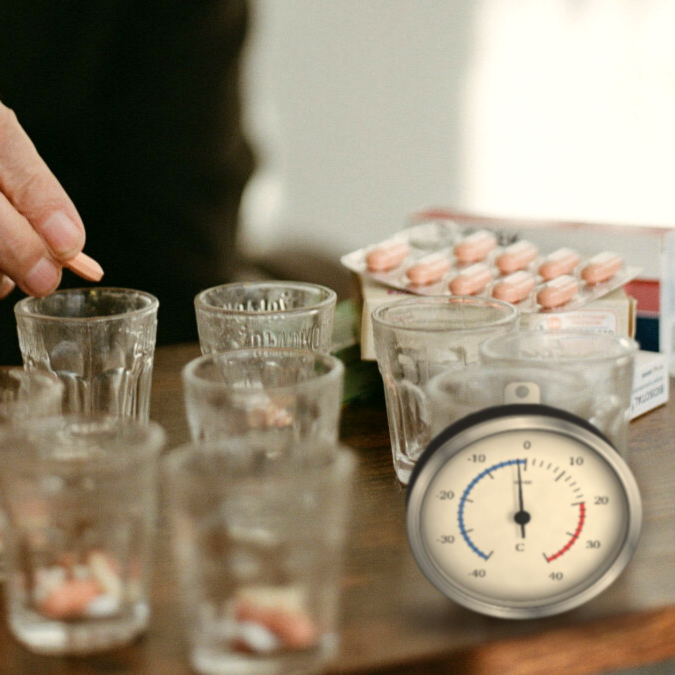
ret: -2°C
